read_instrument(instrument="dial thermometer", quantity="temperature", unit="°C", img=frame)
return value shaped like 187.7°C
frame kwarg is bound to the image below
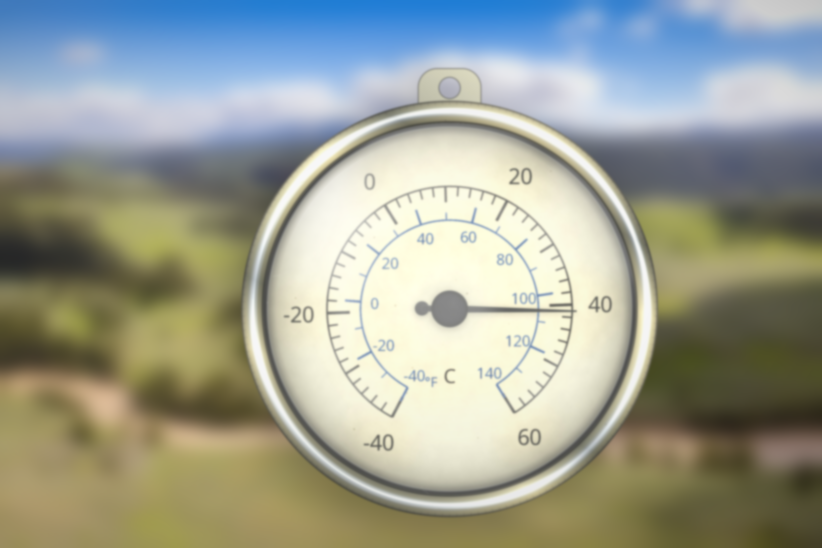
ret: 41°C
